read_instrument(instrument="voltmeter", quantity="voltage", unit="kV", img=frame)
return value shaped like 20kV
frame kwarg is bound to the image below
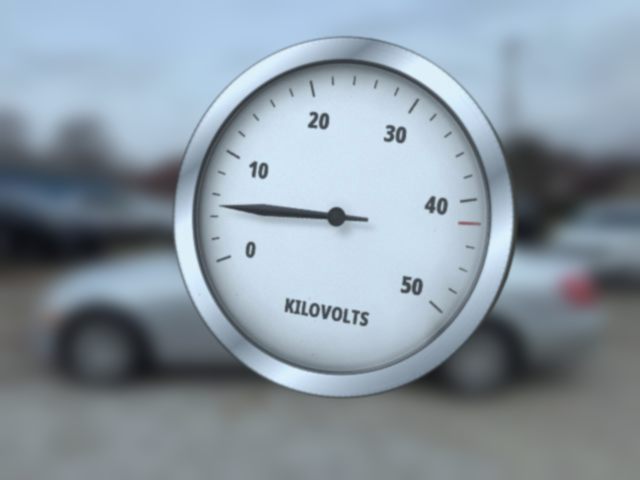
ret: 5kV
